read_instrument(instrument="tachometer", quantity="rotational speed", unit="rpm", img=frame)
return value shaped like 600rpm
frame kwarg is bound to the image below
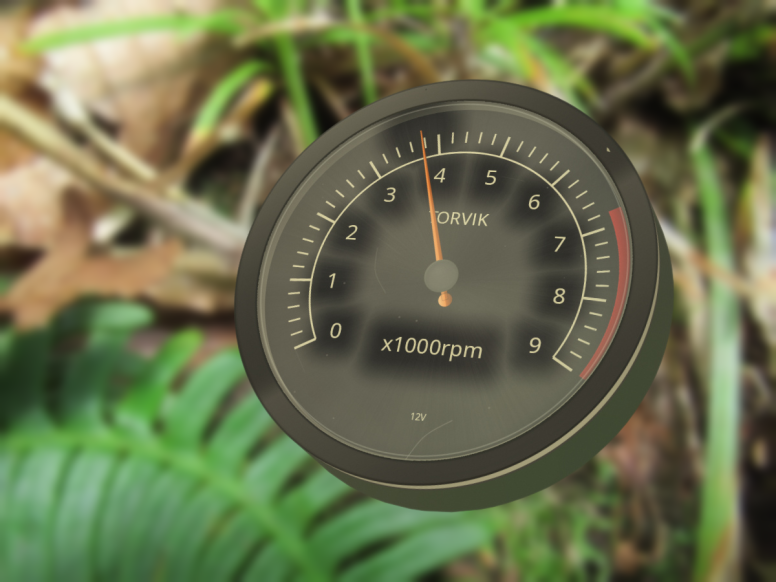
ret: 3800rpm
